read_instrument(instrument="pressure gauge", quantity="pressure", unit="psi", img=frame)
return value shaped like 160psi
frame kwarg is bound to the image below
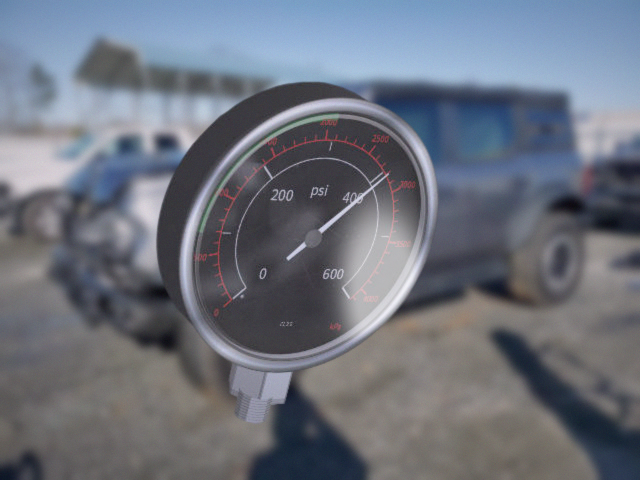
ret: 400psi
